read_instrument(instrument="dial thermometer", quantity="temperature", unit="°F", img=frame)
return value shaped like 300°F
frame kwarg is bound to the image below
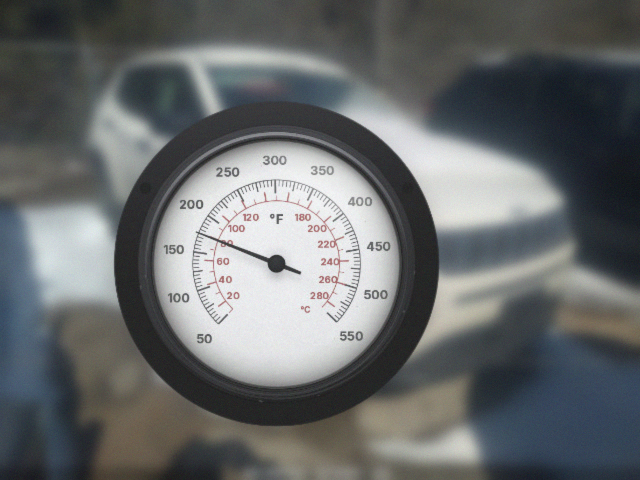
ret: 175°F
